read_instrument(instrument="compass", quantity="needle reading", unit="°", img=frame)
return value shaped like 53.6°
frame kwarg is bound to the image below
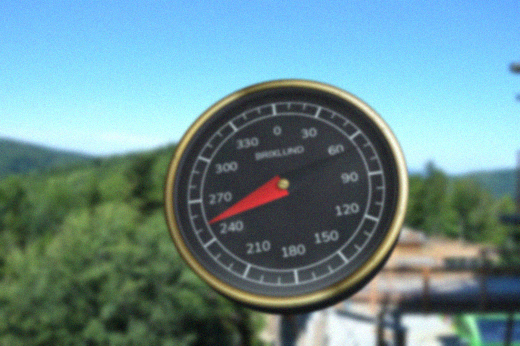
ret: 250°
